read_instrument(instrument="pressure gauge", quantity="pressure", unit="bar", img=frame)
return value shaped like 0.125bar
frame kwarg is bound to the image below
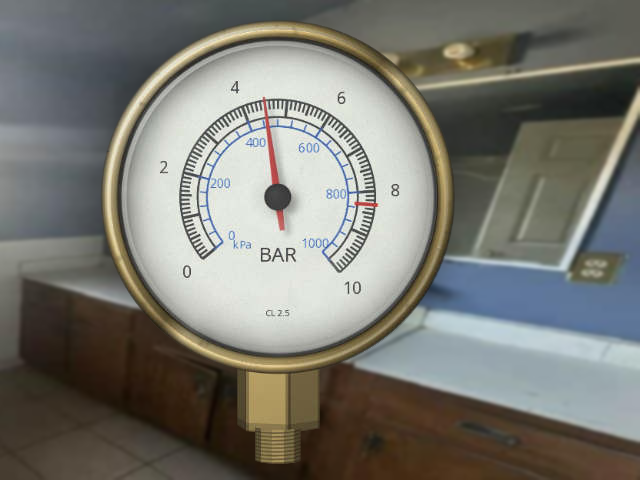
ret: 4.5bar
